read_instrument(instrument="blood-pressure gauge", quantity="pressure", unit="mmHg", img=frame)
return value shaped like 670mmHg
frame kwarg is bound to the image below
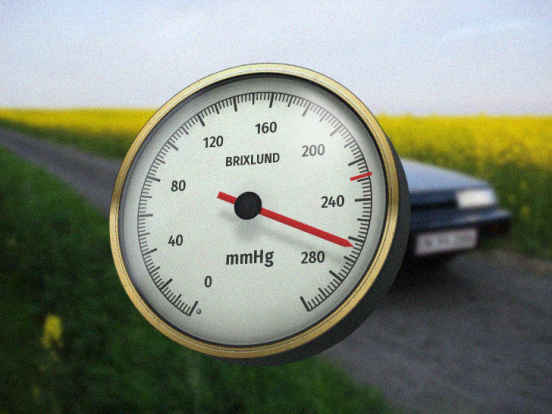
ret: 264mmHg
